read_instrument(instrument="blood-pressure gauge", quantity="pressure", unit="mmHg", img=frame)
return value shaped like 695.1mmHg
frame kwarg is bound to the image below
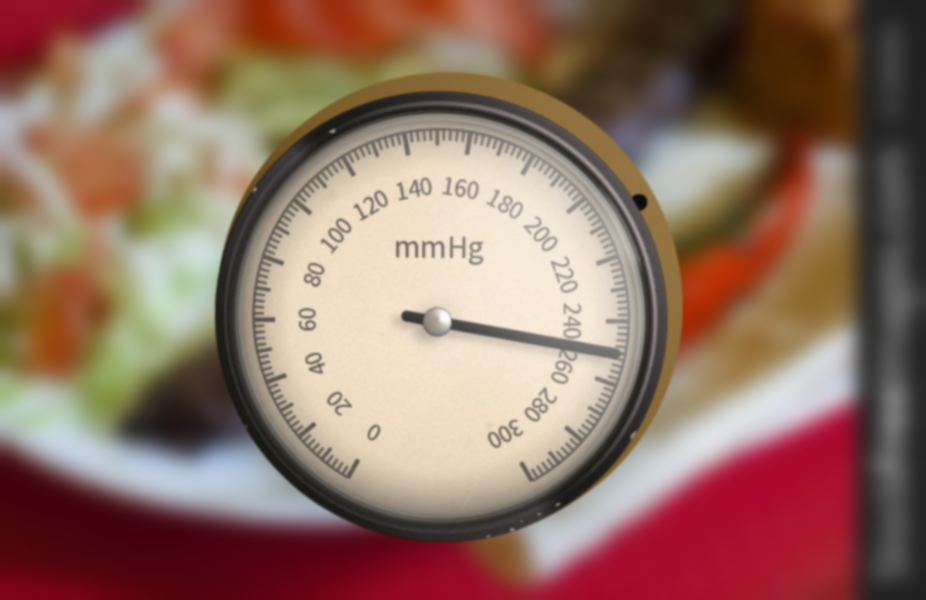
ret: 250mmHg
